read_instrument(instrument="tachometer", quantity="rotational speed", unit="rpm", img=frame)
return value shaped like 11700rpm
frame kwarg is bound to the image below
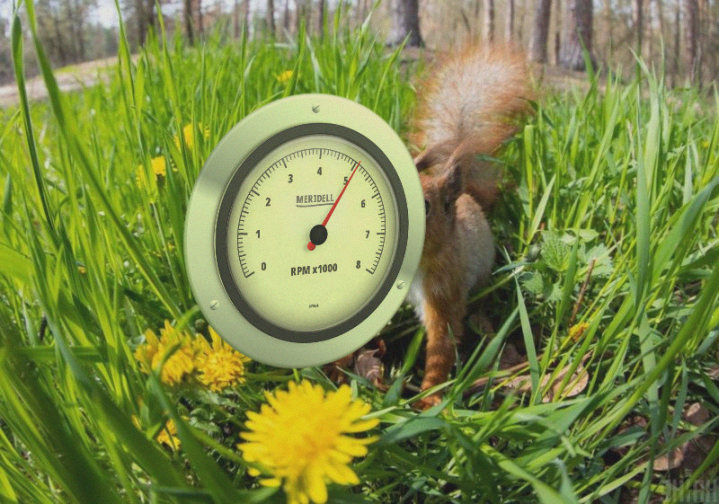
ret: 5000rpm
